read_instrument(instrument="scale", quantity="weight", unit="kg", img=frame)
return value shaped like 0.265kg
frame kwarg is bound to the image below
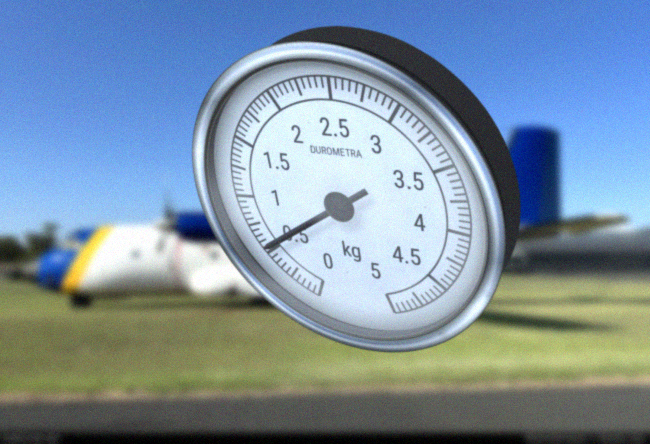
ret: 0.55kg
